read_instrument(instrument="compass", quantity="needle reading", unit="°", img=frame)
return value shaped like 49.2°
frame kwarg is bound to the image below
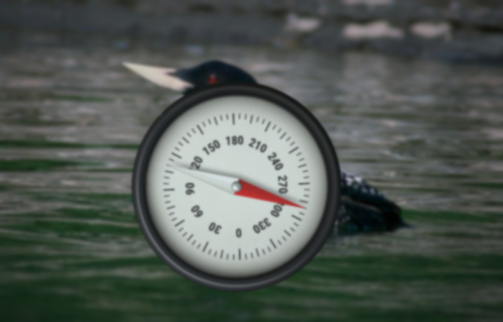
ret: 290°
